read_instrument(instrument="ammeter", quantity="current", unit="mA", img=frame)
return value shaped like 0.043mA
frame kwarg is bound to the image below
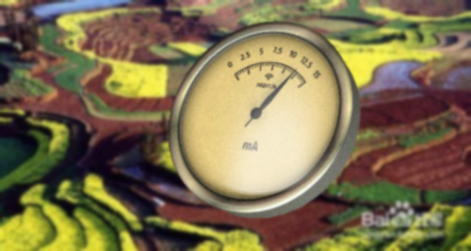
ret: 12.5mA
